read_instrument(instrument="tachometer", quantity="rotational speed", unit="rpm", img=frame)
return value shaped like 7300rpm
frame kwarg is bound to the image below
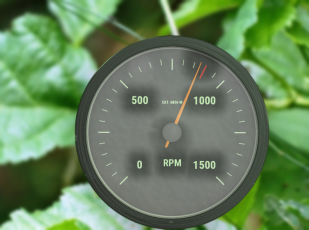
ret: 875rpm
